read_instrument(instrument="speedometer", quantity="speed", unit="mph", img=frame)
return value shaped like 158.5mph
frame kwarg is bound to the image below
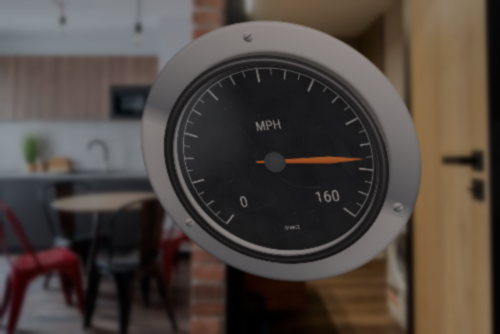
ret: 135mph
